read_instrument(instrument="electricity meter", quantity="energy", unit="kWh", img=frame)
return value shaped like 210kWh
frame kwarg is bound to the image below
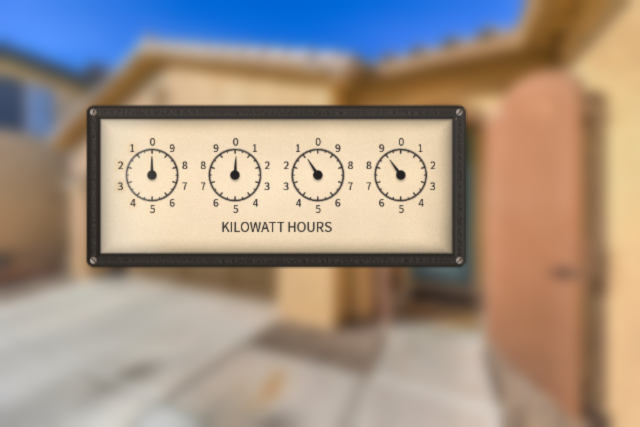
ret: 9kWh
